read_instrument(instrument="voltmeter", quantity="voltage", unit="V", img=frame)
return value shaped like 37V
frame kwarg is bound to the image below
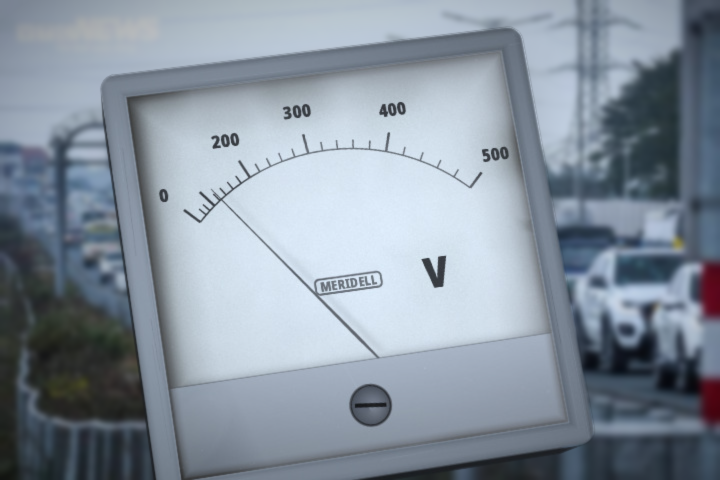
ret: 120V
